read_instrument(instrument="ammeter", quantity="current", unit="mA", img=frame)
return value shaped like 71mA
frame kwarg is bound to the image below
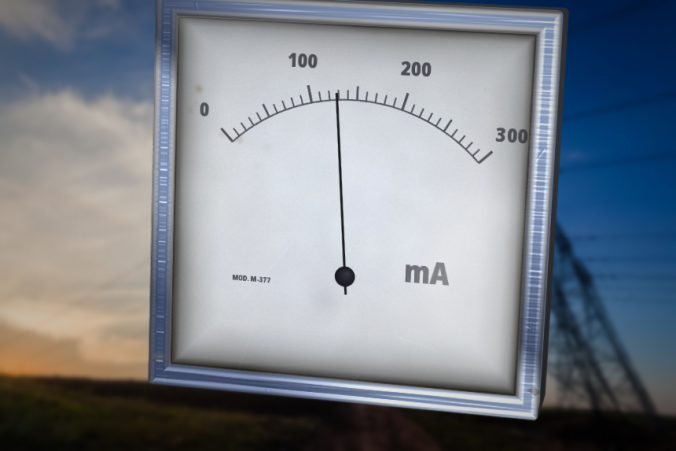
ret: 130mA
